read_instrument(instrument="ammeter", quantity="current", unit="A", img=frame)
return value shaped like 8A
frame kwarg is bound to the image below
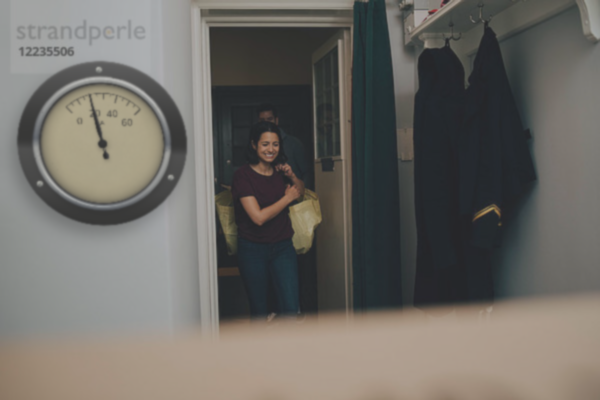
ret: 20A
